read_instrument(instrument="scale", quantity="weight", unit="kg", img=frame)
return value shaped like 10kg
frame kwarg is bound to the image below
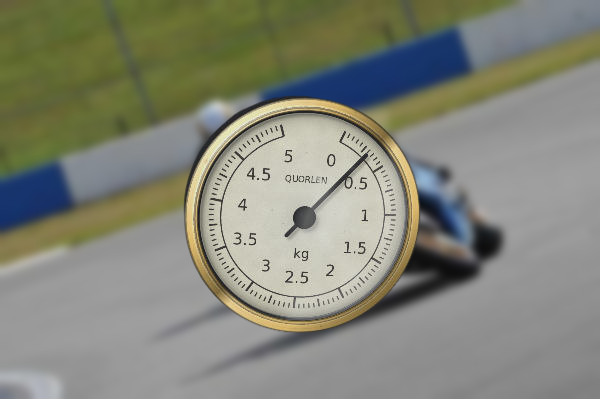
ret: 0.3kg
